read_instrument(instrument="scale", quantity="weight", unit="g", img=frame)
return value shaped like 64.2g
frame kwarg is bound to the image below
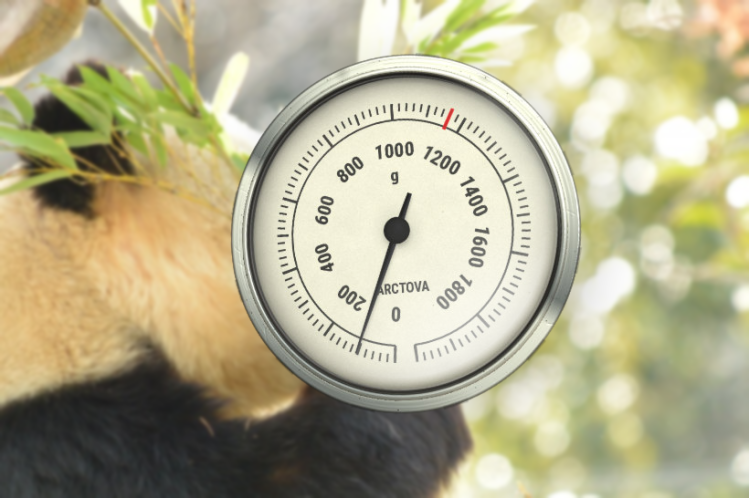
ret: 100g
